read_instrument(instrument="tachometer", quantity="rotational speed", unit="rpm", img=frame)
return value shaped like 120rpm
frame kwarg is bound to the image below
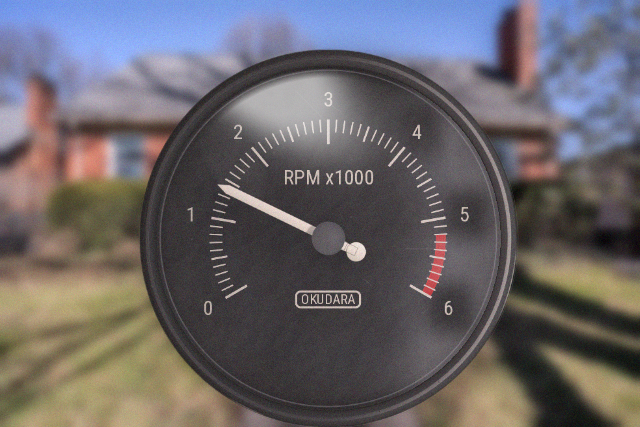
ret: 1400rpm
